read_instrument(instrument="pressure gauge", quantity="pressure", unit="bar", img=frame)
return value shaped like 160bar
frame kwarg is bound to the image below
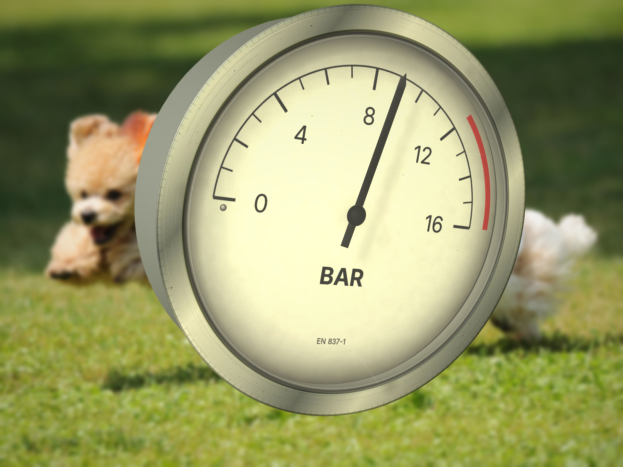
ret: 9bar
